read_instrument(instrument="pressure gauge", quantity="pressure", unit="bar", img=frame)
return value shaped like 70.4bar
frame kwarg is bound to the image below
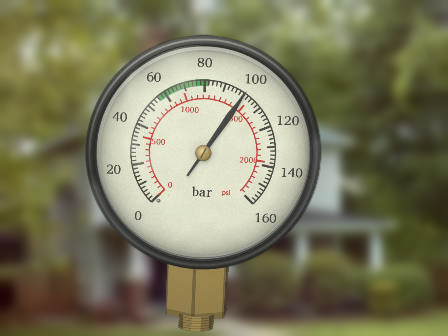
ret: 100bar
